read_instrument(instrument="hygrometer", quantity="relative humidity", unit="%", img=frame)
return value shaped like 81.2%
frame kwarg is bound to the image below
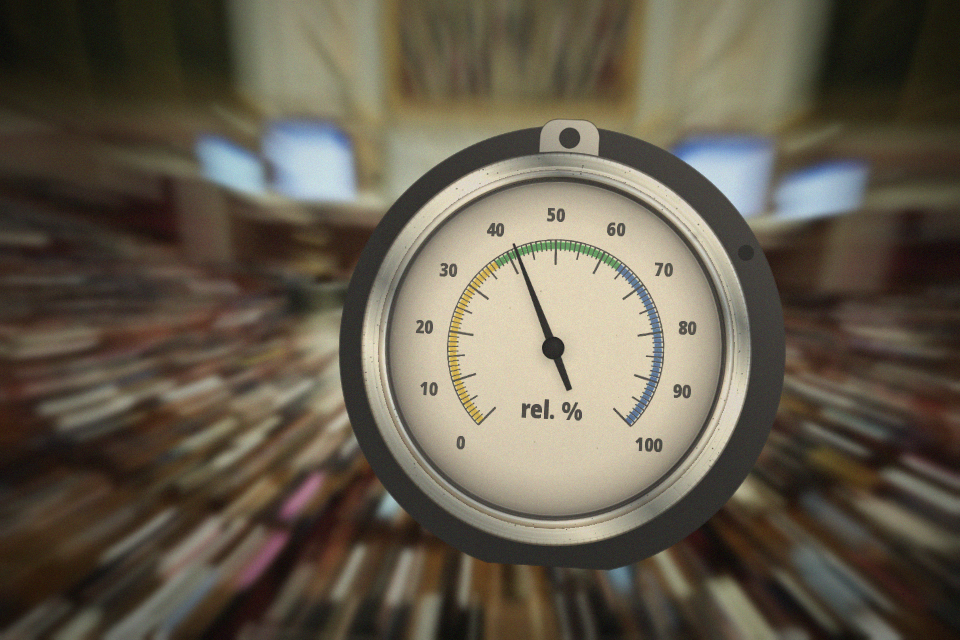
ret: 42%
